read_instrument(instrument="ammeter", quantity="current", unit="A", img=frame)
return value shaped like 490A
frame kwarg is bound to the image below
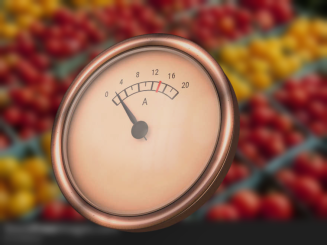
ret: 2A
